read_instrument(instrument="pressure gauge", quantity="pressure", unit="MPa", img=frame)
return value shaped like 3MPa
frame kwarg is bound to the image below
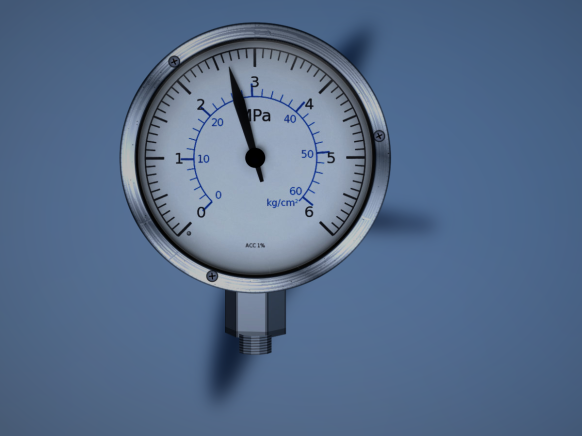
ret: 2.65MPa
